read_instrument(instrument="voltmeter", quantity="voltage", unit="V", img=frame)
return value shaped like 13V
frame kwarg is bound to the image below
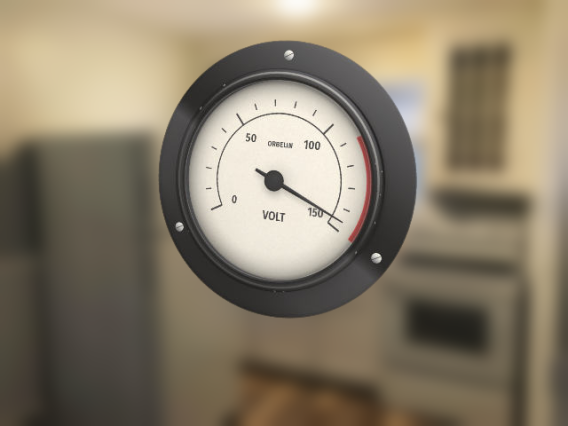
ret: 145V
